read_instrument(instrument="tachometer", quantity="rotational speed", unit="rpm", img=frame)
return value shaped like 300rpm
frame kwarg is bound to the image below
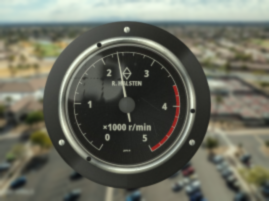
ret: 2300rpm
